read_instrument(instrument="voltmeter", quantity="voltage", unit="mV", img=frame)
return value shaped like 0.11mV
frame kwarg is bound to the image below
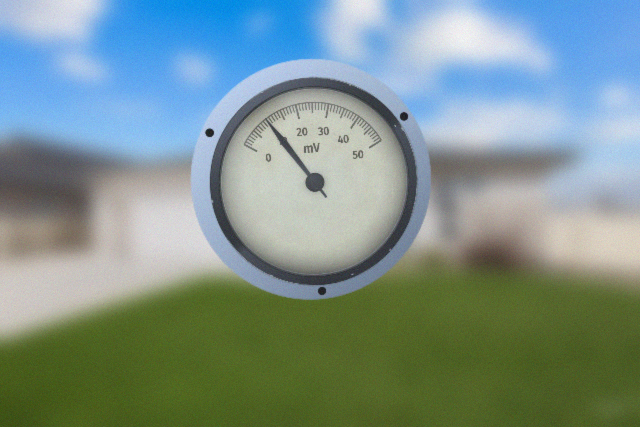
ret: 10mV
